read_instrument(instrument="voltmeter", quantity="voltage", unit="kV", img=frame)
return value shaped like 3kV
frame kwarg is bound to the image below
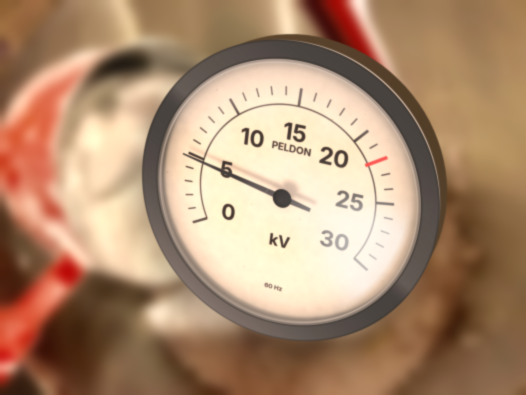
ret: 5kV
